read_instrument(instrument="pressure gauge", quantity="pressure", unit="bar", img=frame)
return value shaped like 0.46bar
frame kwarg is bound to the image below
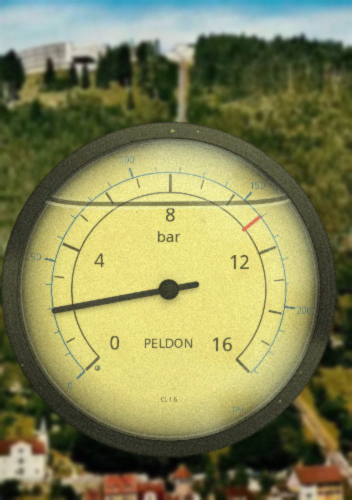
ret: 2bar
